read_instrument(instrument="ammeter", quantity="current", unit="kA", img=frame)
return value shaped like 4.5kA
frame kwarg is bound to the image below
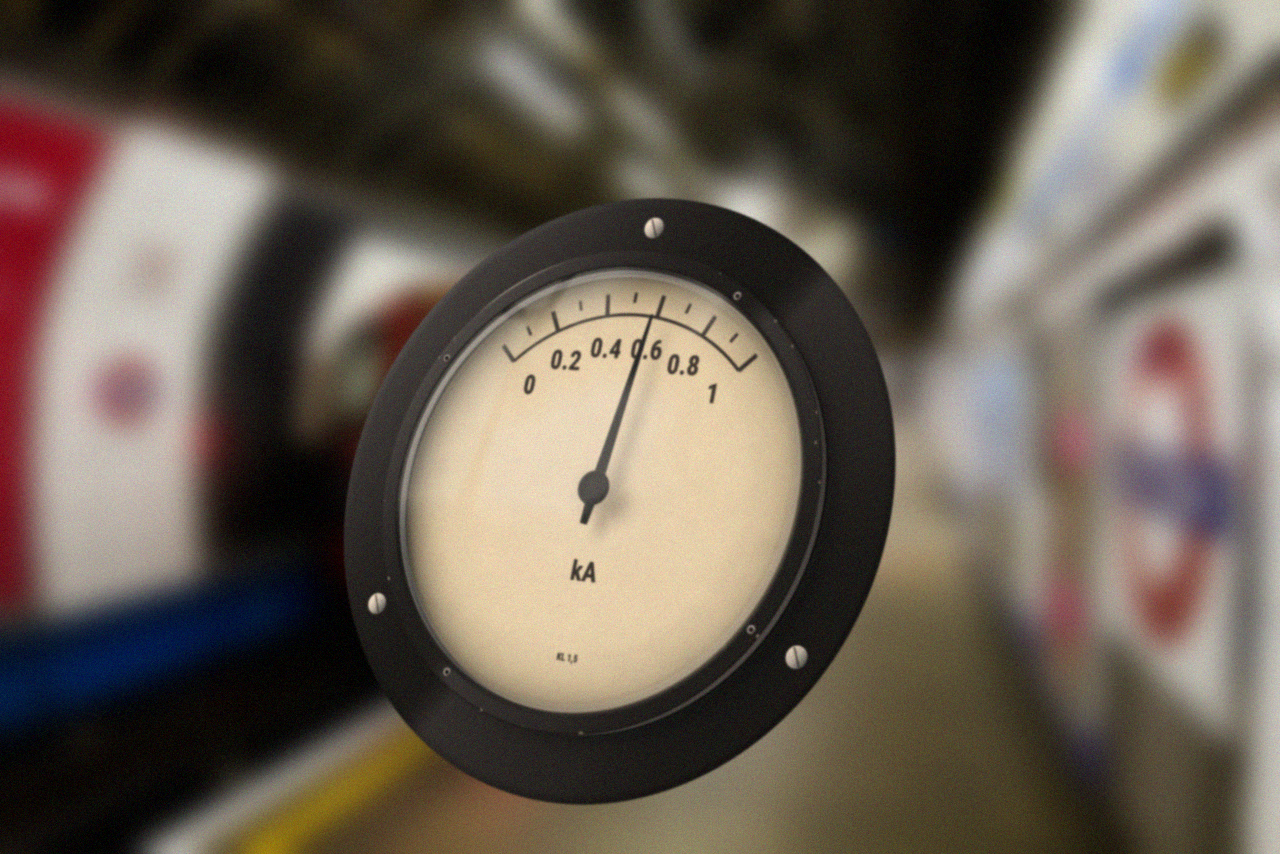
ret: 0.6kA
